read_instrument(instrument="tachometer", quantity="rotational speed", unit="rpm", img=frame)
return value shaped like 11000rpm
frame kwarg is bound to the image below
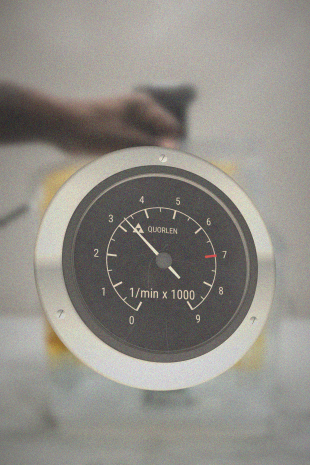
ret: 3250rpm
